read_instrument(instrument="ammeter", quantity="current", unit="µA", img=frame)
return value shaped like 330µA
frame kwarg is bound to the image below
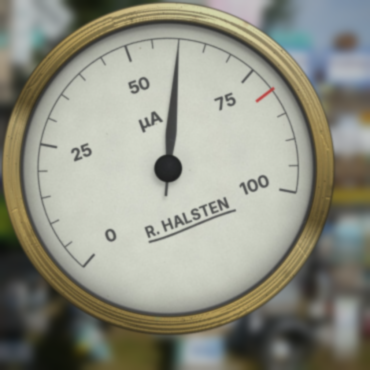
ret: 60µA
